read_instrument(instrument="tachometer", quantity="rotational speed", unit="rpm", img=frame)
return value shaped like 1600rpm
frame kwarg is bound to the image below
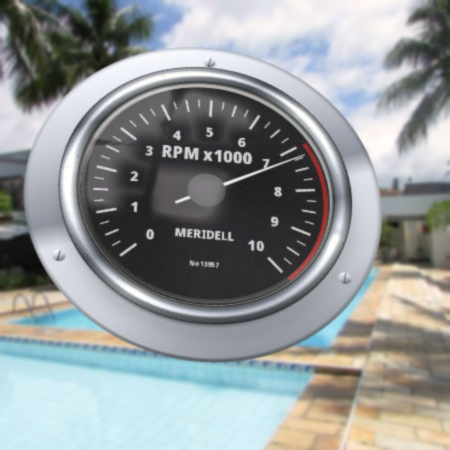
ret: 7250rpm
